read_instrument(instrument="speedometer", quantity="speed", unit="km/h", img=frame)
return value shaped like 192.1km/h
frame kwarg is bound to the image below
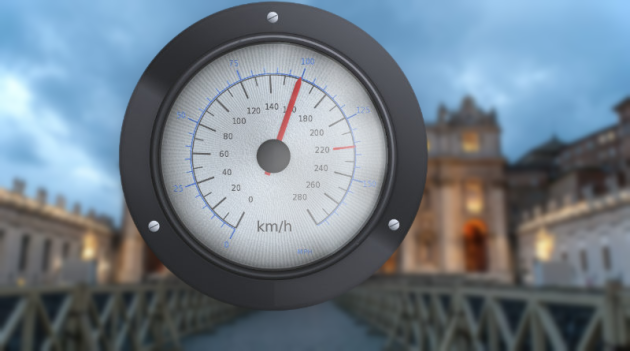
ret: 160km/h
